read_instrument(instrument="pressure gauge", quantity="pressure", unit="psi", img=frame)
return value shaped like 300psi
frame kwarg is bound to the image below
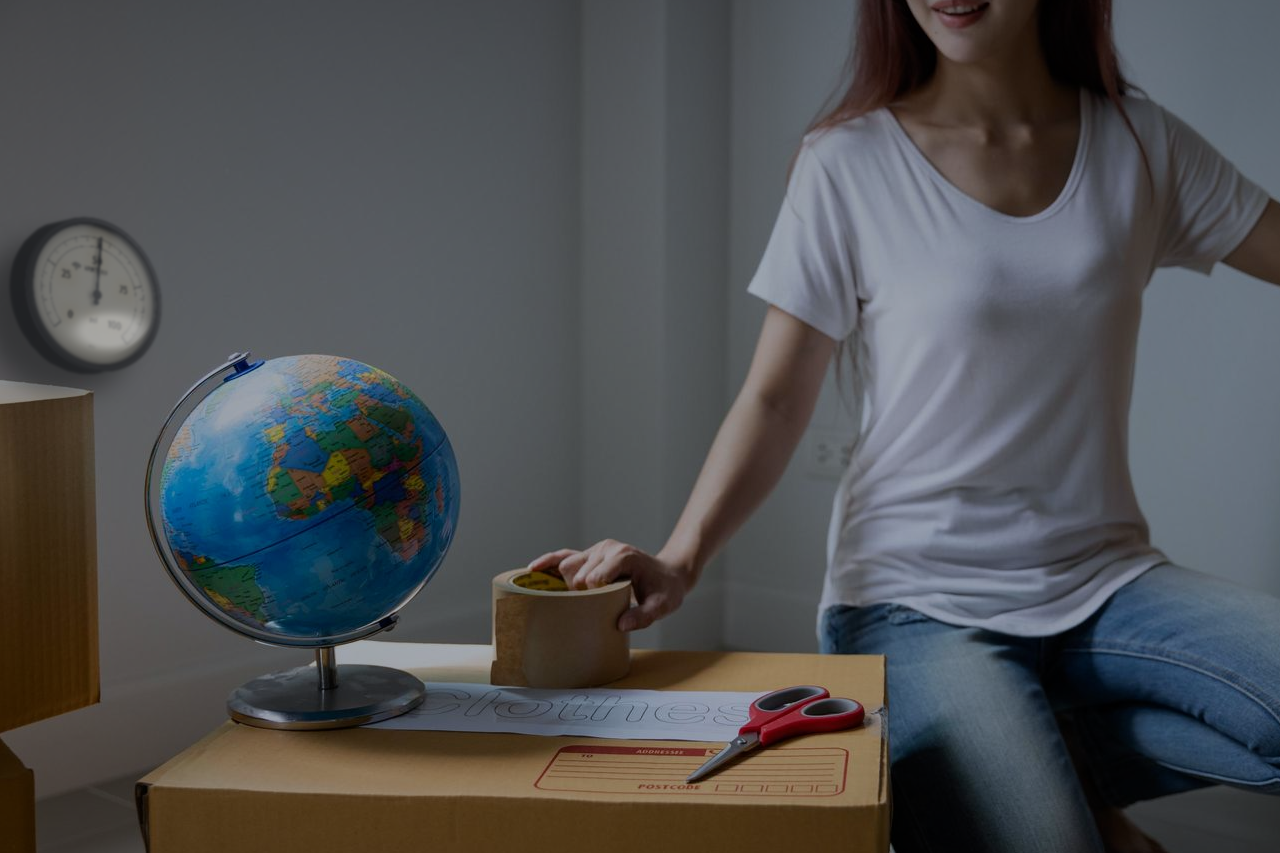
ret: 50psi
